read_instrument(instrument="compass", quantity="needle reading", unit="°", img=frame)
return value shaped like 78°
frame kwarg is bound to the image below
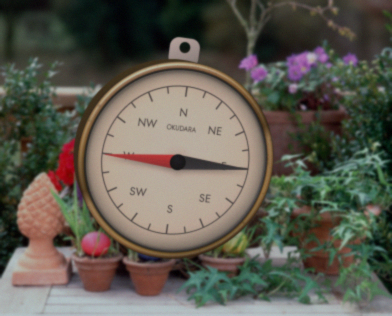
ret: 270°
